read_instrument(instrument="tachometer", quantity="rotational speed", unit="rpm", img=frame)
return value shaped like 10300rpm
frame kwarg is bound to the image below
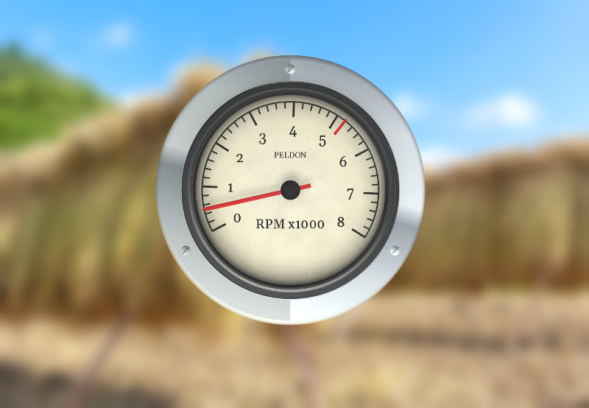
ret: 500rpm
